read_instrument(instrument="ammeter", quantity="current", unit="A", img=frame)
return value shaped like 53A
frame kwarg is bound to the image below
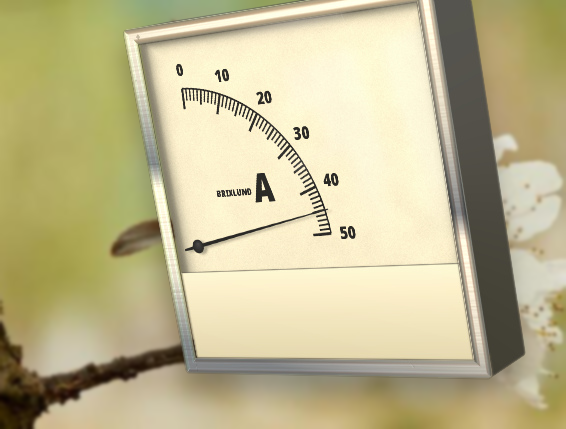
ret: 45A
